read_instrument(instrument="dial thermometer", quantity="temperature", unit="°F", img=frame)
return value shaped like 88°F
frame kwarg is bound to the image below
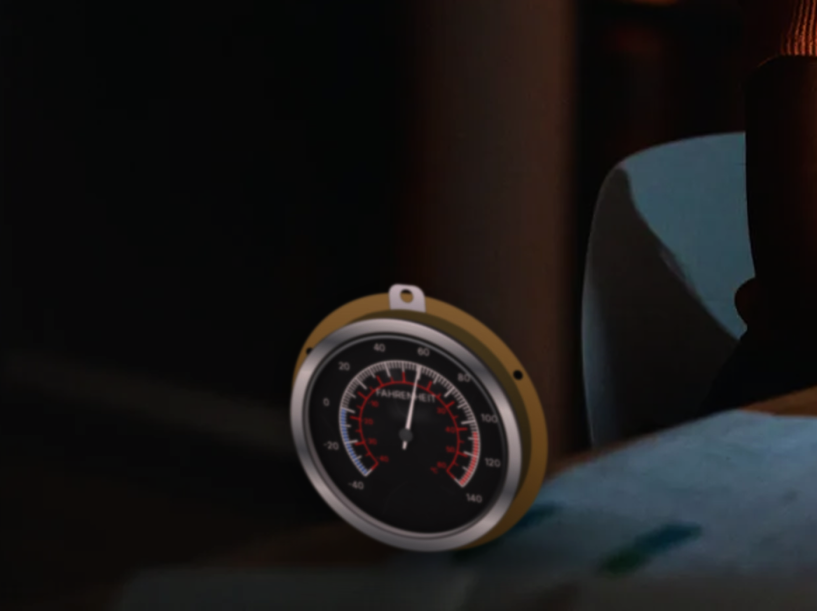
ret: 60°F
